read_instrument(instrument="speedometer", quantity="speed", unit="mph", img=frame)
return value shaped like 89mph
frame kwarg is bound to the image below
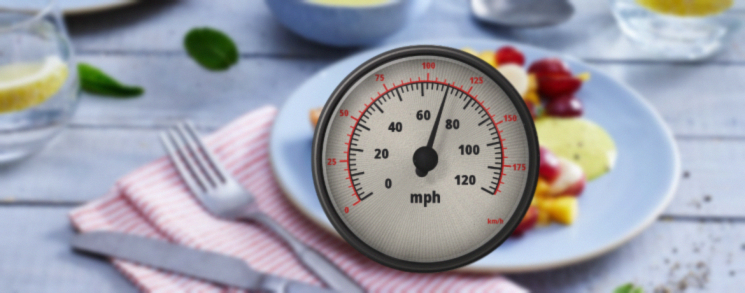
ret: 70mph
